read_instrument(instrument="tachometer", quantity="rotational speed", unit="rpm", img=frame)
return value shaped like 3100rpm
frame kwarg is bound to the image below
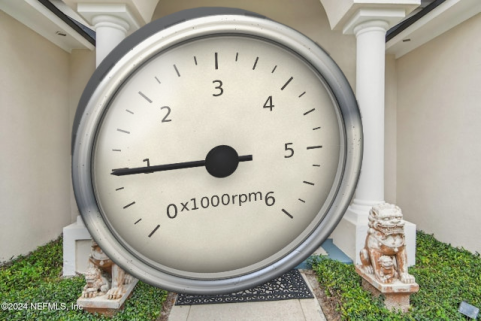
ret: 1000rpm
